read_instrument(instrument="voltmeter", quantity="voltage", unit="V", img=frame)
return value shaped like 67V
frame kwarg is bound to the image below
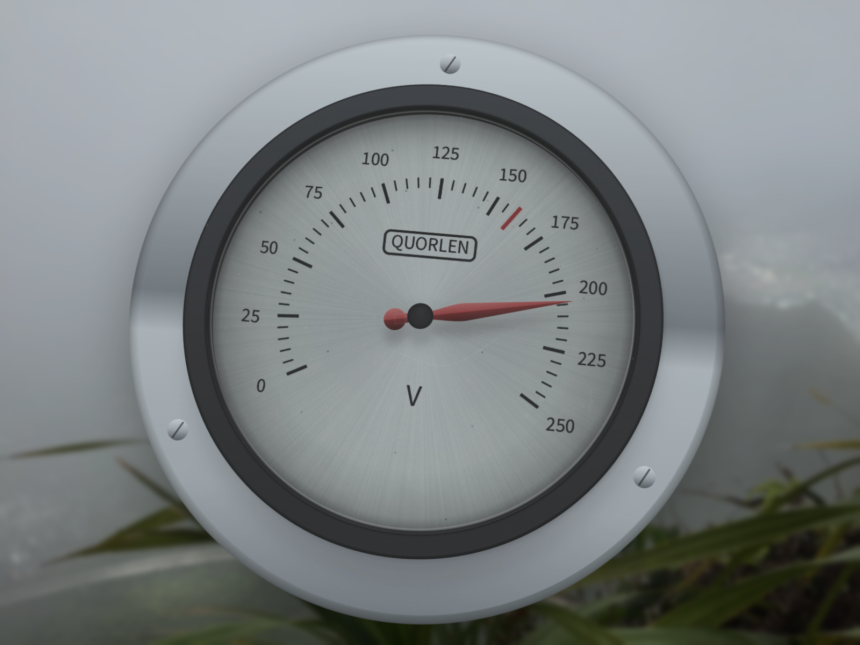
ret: 205V
